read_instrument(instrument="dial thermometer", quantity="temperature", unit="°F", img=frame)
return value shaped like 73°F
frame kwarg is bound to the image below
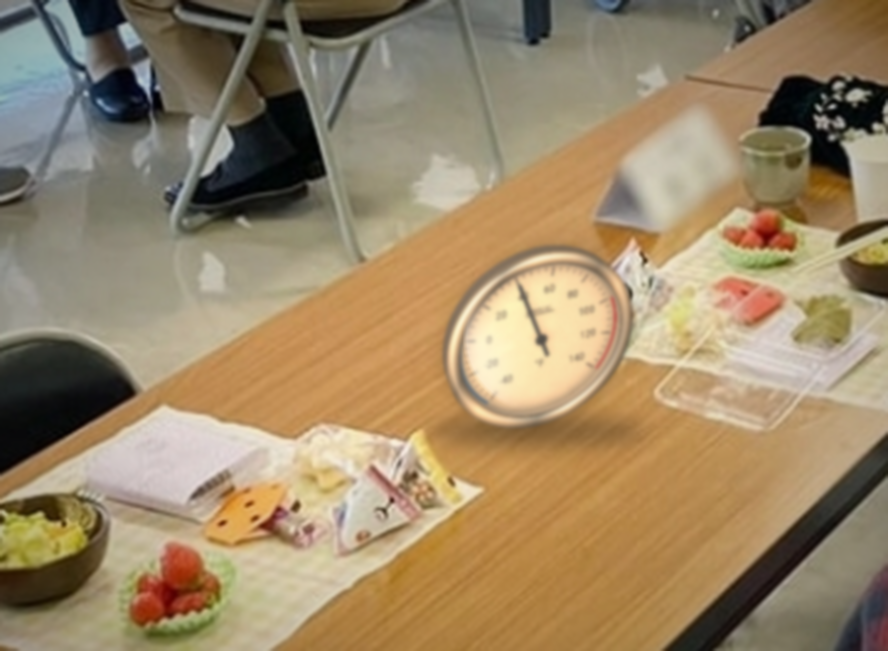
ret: 40°F
